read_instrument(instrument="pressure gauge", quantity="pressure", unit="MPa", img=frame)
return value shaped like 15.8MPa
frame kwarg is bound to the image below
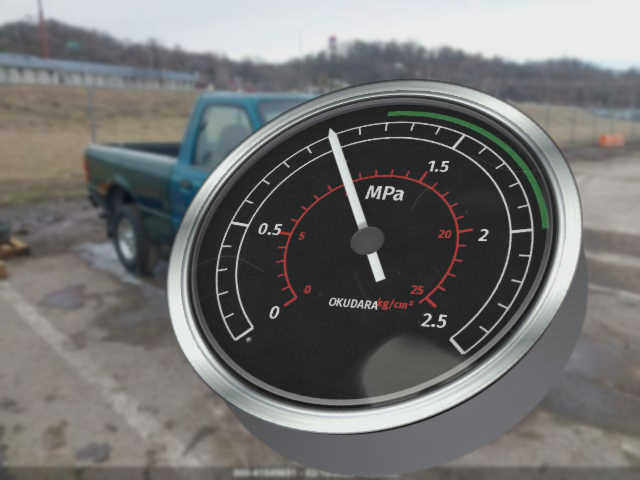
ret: 1MPa
